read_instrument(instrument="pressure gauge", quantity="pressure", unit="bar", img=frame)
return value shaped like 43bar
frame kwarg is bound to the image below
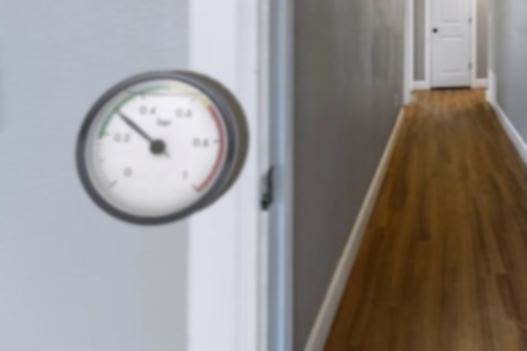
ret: 0.3bar
